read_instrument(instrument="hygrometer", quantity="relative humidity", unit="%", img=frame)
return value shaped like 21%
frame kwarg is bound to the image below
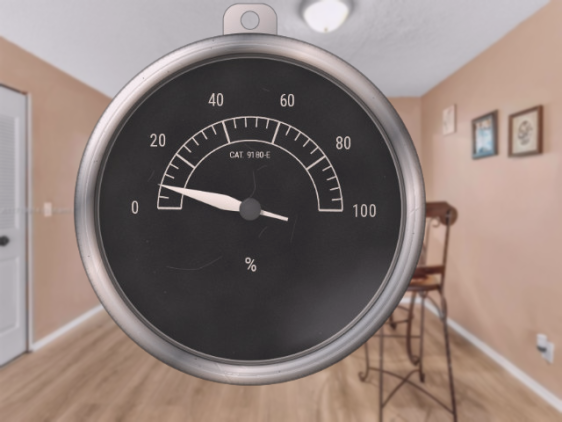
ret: 8%
